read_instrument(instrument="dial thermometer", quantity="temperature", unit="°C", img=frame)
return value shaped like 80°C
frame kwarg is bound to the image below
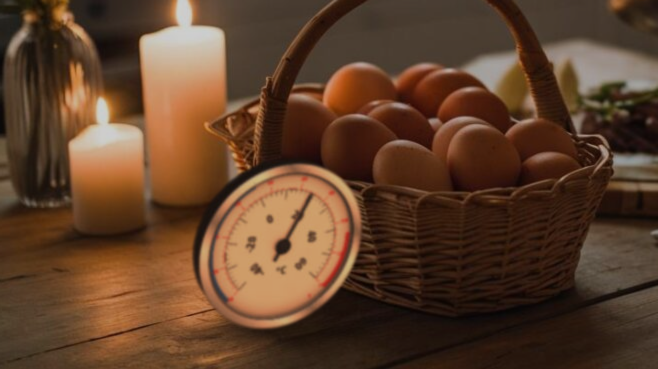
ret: 20°C
